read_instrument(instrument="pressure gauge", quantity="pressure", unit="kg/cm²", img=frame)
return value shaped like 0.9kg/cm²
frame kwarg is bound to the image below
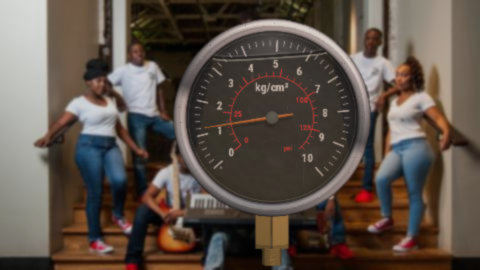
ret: 1.2kg/cm²
